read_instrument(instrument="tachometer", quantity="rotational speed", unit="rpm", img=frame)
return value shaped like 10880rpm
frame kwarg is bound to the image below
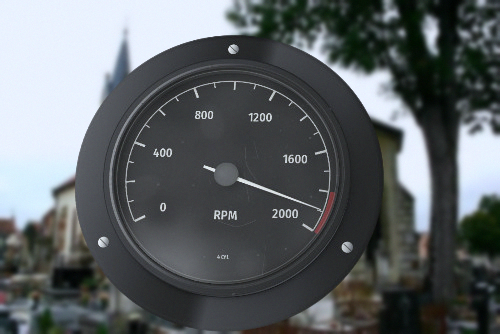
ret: 1900rpm
